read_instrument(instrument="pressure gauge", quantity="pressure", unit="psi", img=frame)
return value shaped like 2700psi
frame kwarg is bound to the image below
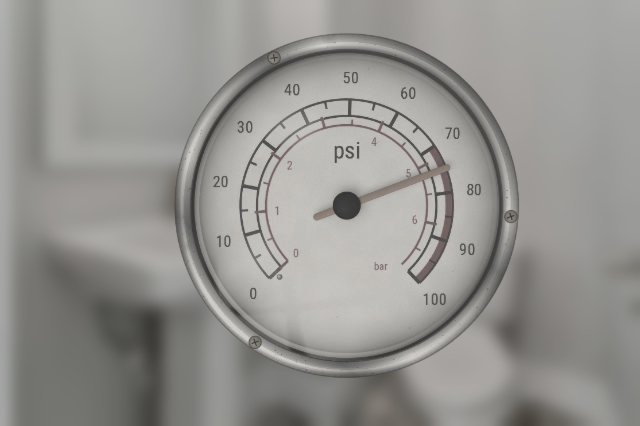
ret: 75psi
